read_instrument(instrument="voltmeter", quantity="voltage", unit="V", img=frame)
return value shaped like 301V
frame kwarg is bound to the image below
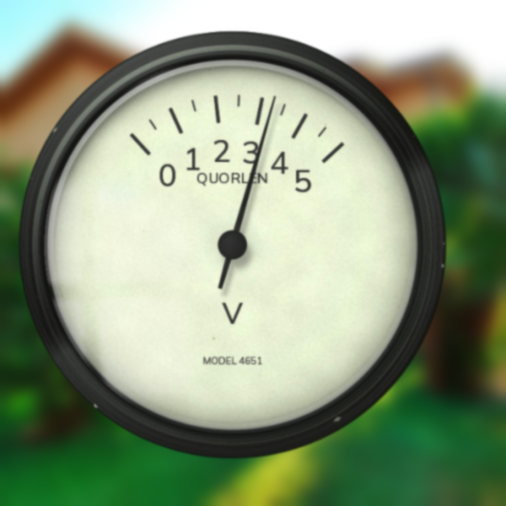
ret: 3.25V
